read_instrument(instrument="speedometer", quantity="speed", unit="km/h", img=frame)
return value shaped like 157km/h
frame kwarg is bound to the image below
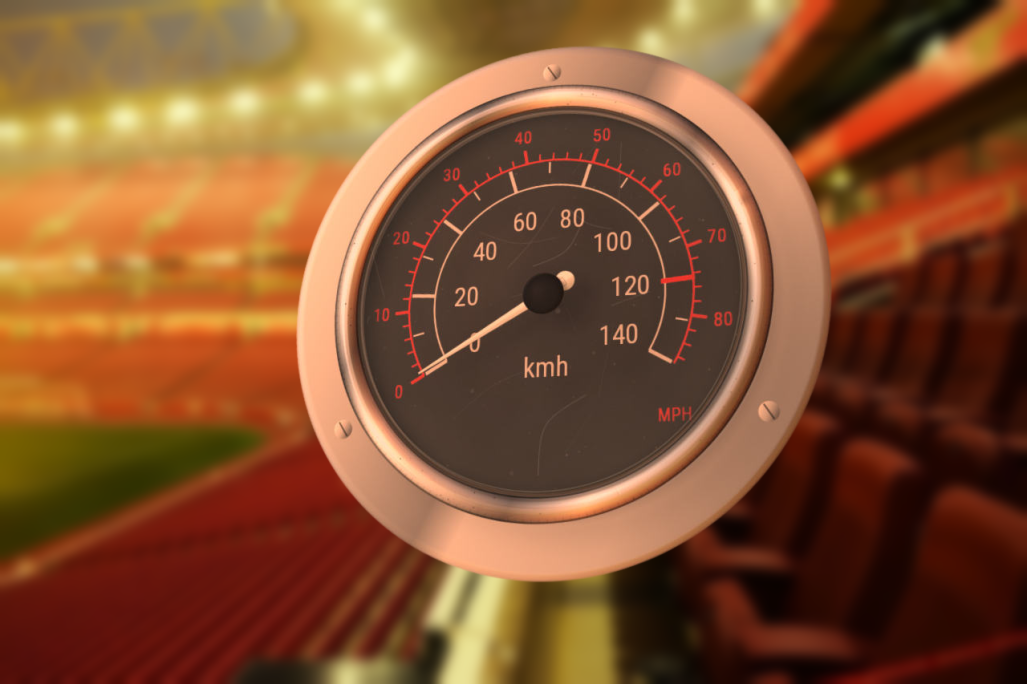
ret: 0km/h
